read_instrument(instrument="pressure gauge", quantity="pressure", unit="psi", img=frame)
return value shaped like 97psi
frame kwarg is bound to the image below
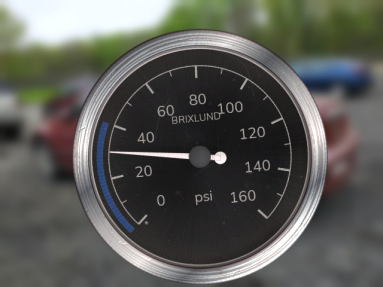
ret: 30psi
